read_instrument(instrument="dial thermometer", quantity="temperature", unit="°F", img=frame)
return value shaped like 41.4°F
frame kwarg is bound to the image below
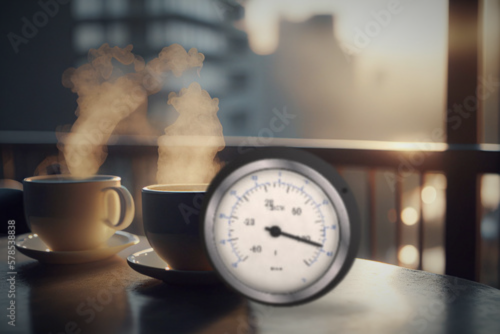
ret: 100°F
